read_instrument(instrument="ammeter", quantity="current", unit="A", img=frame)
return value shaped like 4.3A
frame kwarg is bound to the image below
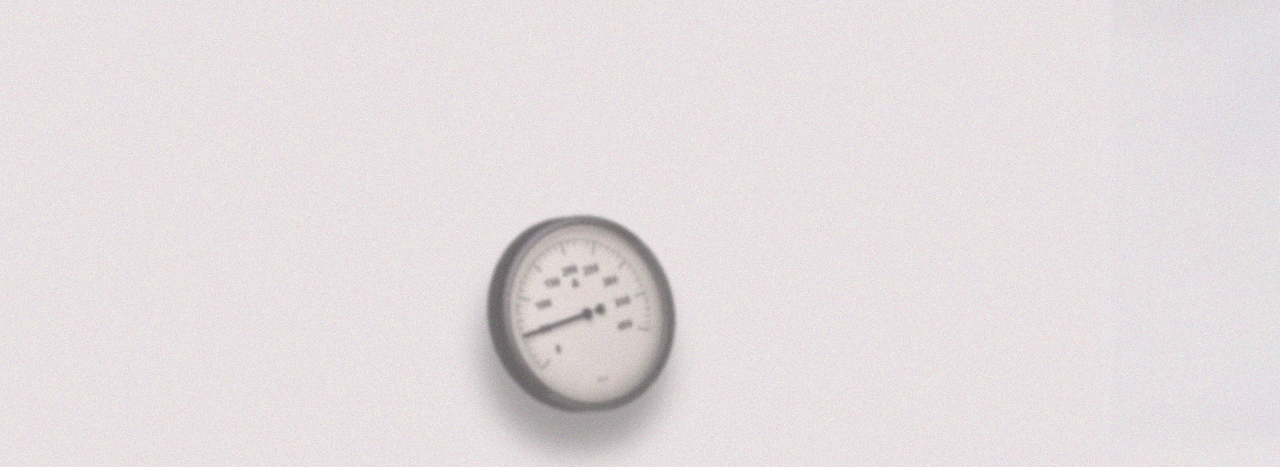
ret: 50A
